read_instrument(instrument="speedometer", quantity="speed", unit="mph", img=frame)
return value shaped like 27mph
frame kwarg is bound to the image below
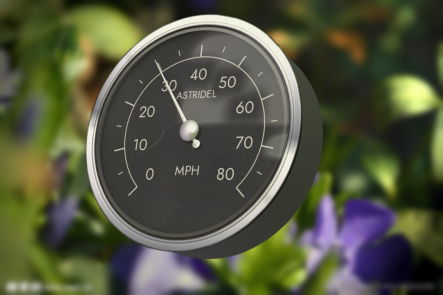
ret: 30mph
